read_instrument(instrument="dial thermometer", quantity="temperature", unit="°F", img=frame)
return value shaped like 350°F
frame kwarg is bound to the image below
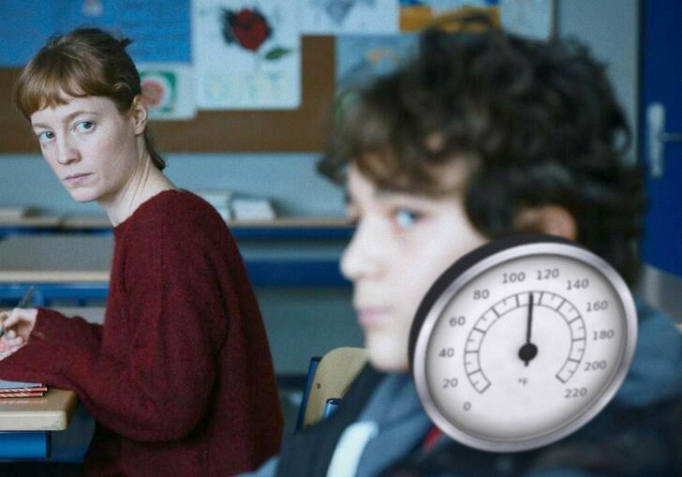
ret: 110°F
